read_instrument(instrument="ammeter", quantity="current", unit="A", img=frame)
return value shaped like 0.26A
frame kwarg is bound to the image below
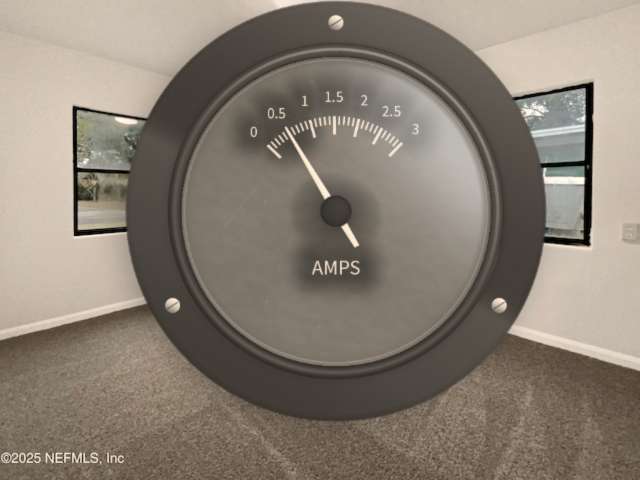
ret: 0.5A
